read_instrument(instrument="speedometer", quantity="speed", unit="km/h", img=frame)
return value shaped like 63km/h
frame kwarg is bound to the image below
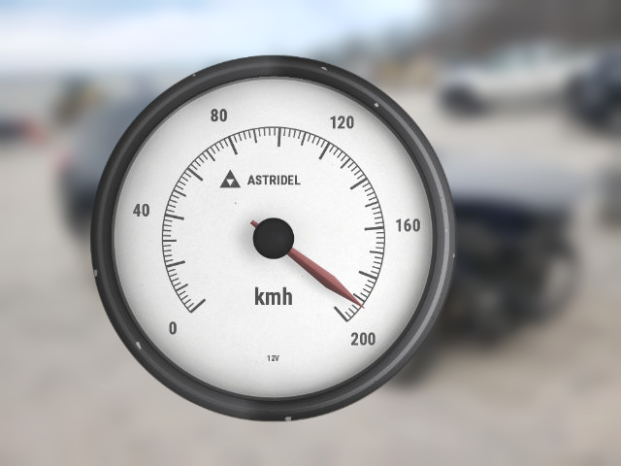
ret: 192km/h
